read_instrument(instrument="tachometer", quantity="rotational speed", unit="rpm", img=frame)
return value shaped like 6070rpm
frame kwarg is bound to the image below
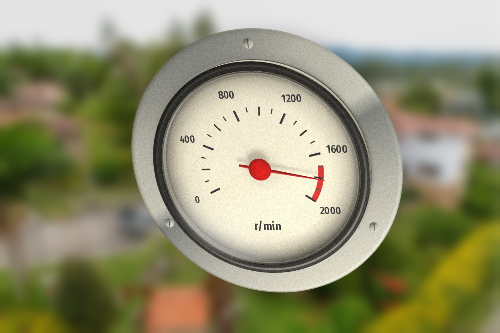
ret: 1800rpm
